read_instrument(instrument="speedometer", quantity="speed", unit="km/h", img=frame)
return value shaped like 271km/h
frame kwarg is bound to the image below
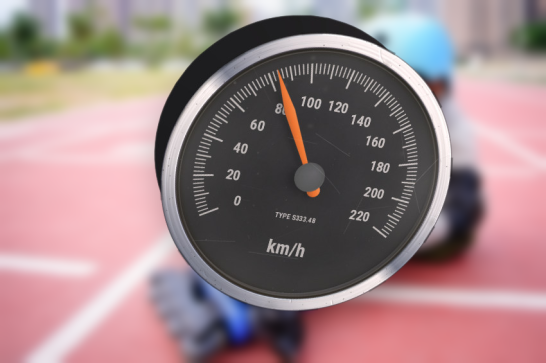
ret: 84km/h
